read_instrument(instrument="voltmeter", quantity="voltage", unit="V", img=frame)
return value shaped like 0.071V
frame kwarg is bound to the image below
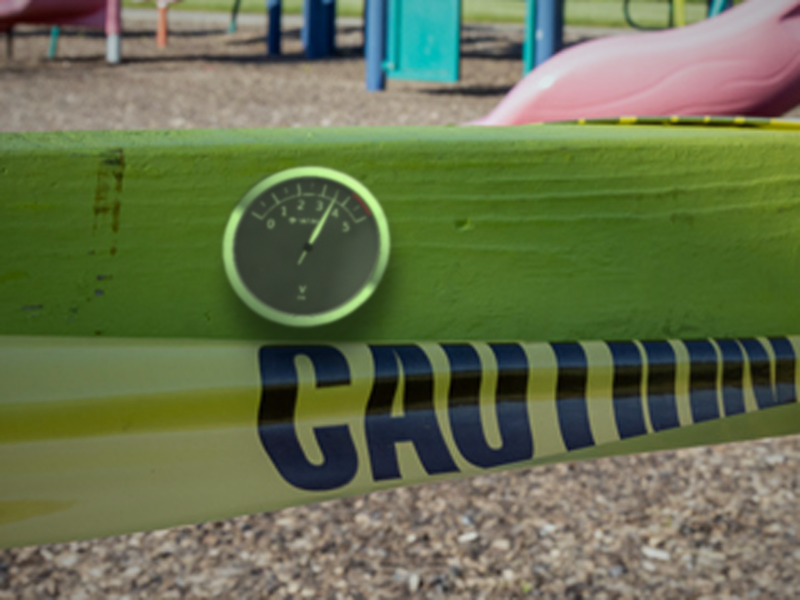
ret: 3.5V
